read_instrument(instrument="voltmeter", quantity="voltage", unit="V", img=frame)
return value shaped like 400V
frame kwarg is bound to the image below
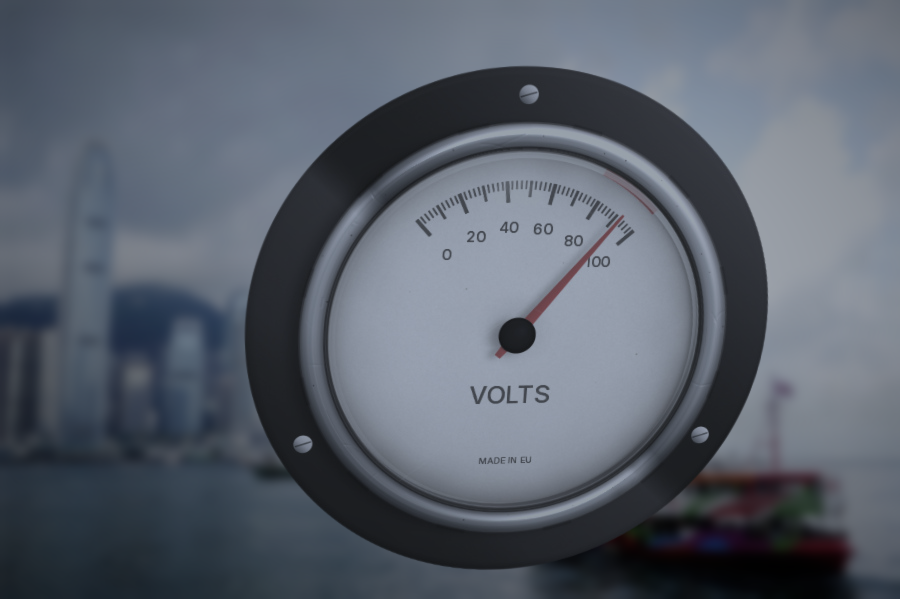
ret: 90V
